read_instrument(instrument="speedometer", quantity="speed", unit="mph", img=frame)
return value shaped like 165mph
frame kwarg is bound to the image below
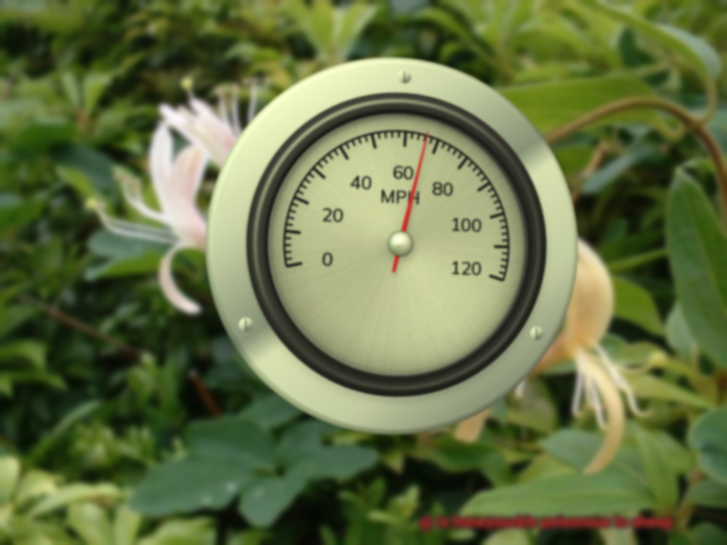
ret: 66mph
